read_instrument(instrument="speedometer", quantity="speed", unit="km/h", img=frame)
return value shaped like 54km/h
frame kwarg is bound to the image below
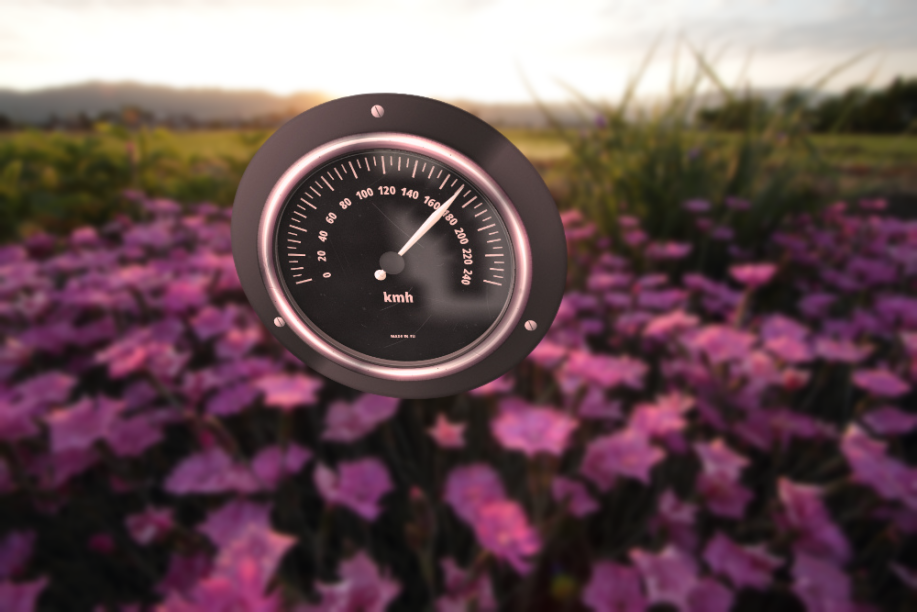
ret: 170km/h
